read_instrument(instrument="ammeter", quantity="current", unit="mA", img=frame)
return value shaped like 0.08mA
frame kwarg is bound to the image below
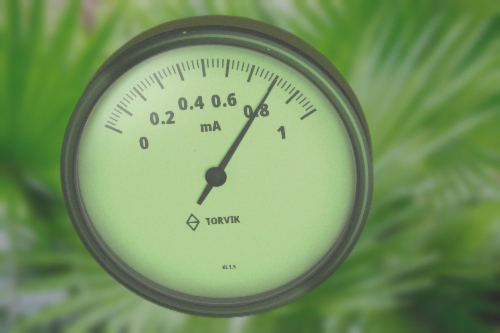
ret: 0.8mA
